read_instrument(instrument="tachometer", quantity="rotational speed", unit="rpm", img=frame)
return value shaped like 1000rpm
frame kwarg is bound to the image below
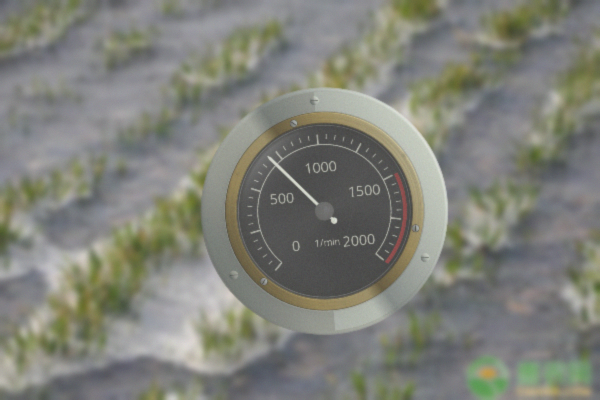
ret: 700rpm
